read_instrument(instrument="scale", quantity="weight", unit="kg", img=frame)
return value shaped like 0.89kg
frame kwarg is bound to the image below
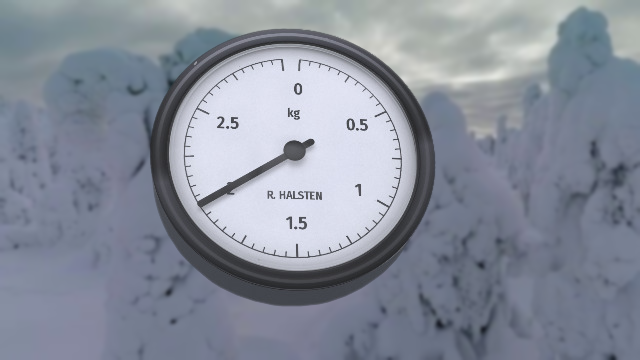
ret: 2kg
